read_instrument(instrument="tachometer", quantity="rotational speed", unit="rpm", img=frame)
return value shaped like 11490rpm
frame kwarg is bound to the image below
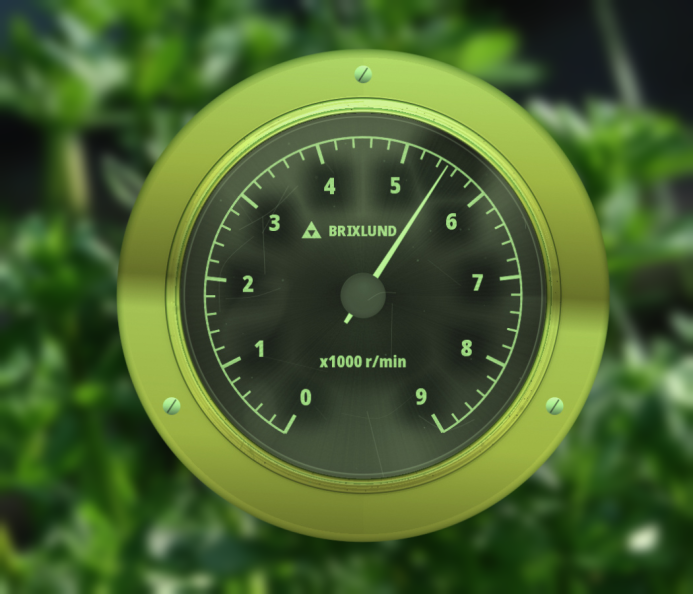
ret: 5500rpm
